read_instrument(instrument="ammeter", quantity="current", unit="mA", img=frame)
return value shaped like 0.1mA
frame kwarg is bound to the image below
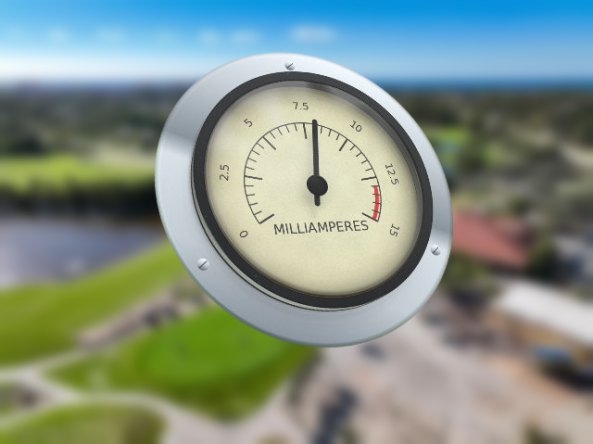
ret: 8mA
